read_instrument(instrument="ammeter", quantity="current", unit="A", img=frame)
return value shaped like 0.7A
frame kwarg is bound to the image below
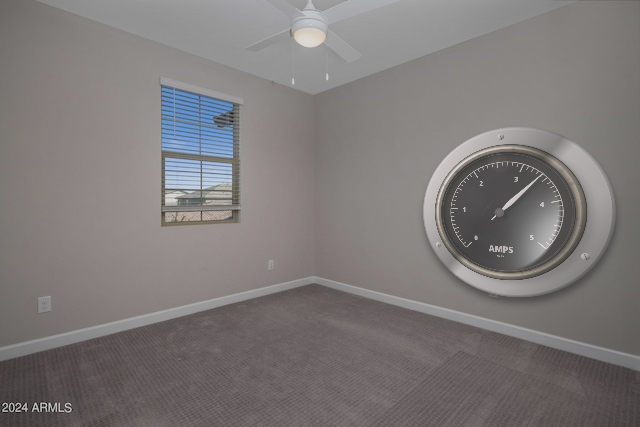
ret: 3.4A
